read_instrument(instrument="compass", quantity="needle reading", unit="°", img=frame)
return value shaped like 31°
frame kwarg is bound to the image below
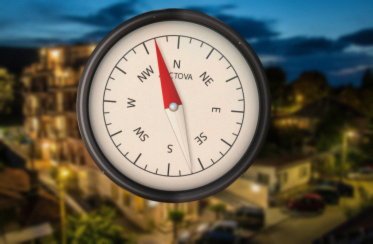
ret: 340°
